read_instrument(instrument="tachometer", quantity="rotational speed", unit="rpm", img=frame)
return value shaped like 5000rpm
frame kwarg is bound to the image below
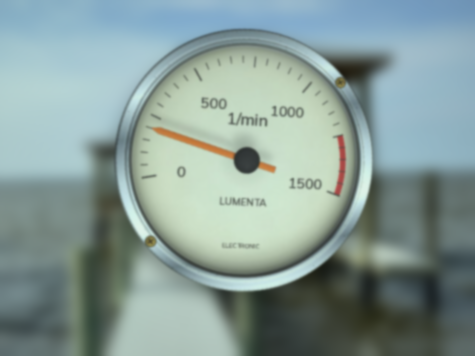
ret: 200rpm
